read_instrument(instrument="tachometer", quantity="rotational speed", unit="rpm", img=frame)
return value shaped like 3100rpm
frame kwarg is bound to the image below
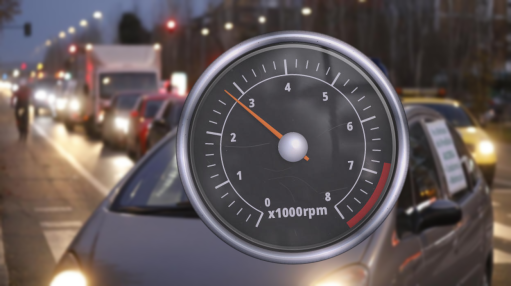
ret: 2800rpm
